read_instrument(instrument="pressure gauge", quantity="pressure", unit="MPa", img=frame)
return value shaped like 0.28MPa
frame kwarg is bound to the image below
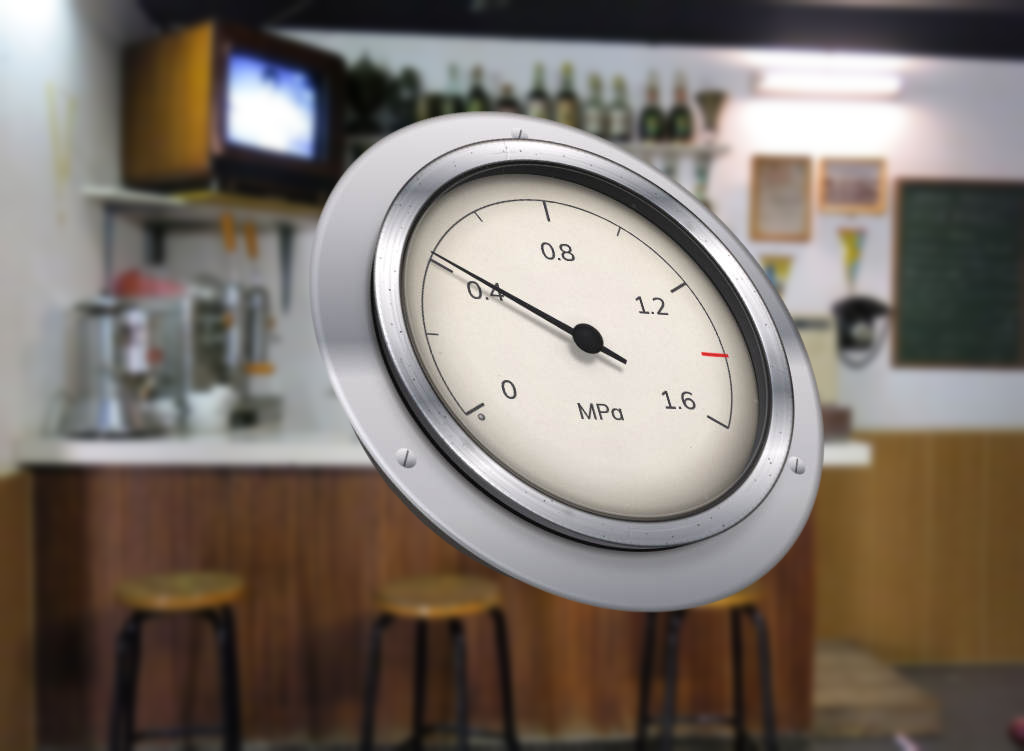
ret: 0.4MPa
